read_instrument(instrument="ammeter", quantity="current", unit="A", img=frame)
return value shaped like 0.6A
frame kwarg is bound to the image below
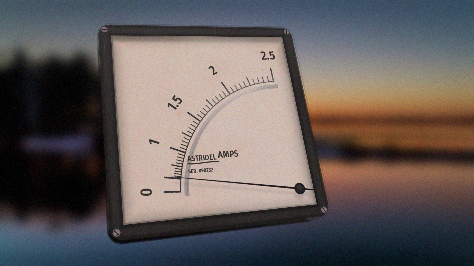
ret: 0.5A
